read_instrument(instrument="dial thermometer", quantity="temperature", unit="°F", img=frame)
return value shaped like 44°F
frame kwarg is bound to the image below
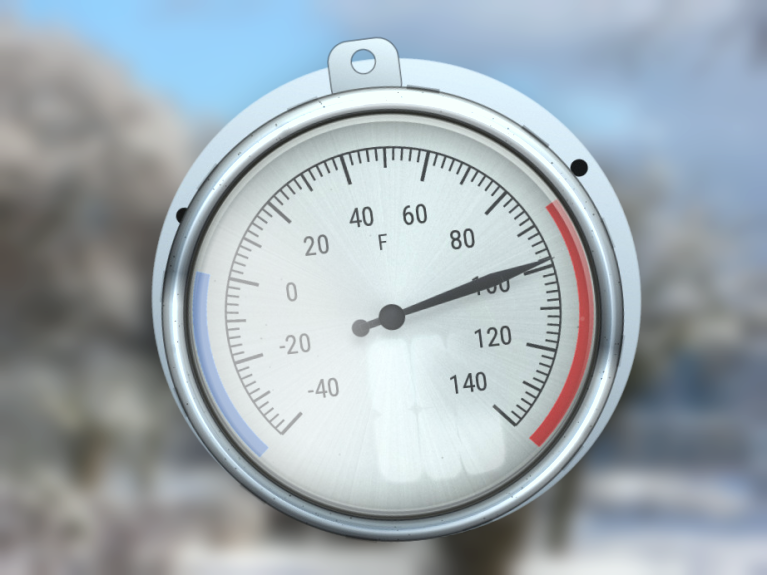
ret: 98°F
